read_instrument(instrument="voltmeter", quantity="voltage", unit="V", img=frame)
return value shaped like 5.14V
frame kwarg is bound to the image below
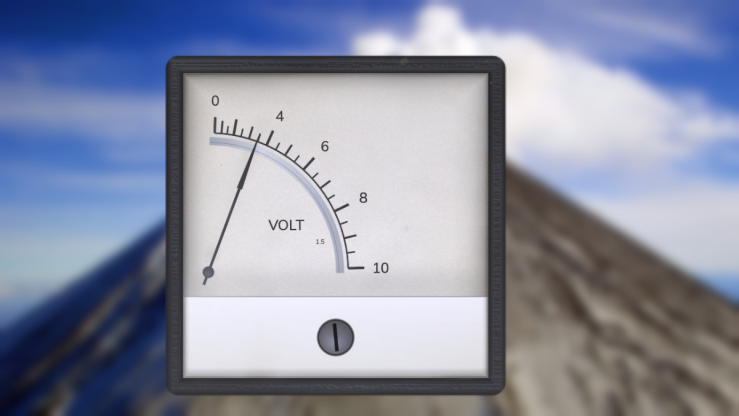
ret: 3.5V
